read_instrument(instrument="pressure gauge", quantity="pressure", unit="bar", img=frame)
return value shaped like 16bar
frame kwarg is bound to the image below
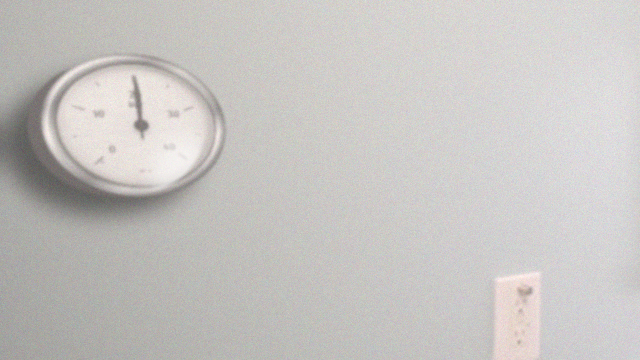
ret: 20bar
